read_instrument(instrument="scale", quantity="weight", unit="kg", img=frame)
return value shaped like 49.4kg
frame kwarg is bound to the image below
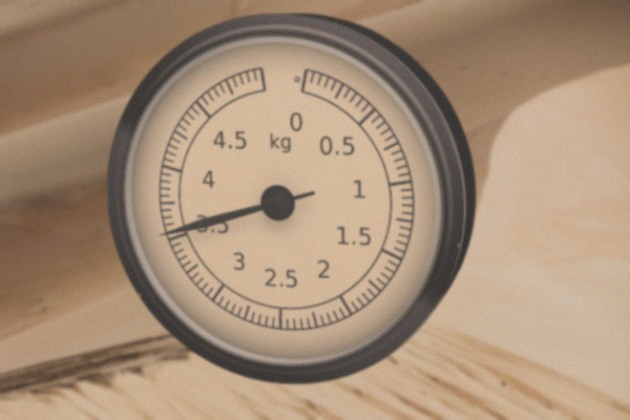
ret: 3.55kg
